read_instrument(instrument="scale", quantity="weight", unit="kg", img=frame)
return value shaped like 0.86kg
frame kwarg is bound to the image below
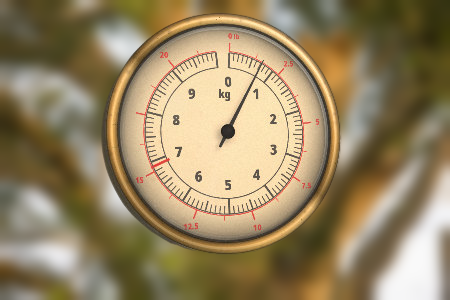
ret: 0.7kg
